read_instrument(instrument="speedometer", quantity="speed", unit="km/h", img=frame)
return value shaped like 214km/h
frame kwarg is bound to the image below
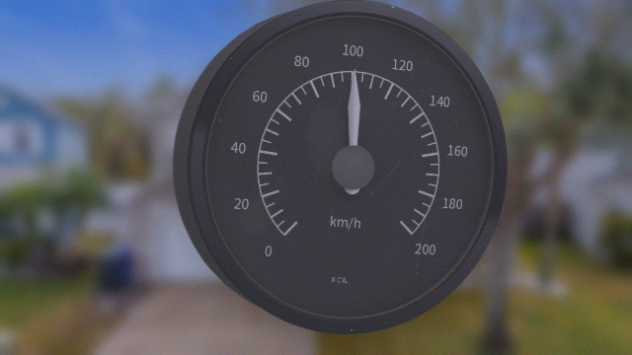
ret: 100km/h
